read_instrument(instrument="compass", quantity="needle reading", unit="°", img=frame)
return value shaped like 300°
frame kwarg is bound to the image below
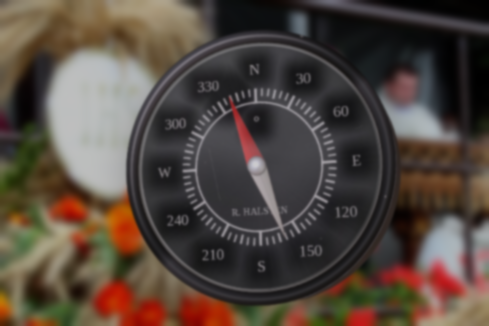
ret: 340°
